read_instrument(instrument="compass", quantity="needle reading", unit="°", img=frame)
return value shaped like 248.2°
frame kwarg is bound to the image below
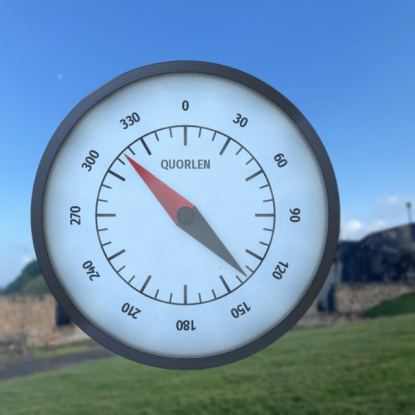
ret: 315°
